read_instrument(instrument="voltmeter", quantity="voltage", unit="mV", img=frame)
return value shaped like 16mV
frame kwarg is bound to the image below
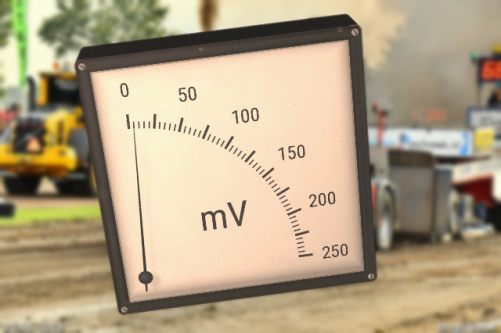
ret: 5mV
